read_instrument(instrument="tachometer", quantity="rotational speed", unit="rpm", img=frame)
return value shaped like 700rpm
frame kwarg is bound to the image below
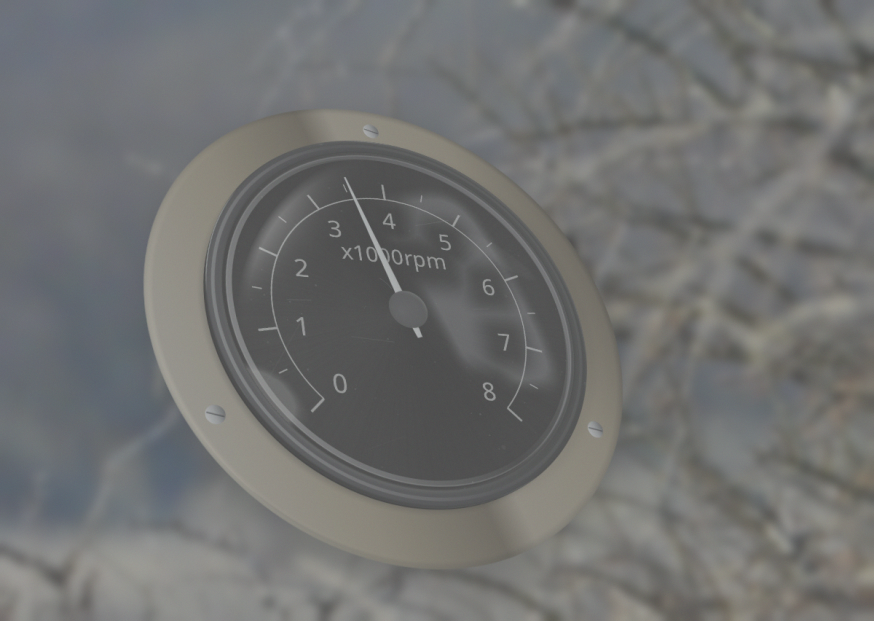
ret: 3500rpm
